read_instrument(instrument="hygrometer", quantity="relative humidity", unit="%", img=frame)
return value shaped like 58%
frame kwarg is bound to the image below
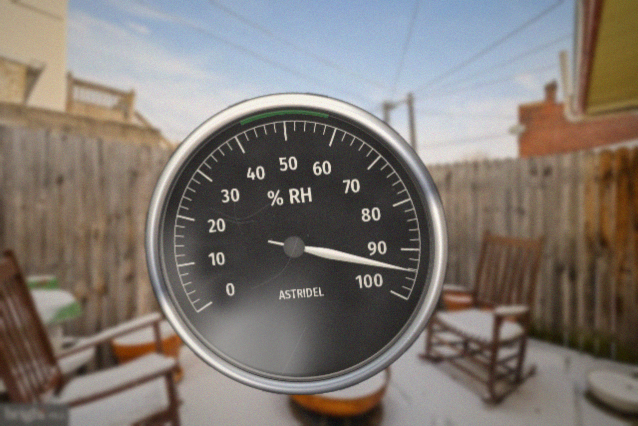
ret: 94%
